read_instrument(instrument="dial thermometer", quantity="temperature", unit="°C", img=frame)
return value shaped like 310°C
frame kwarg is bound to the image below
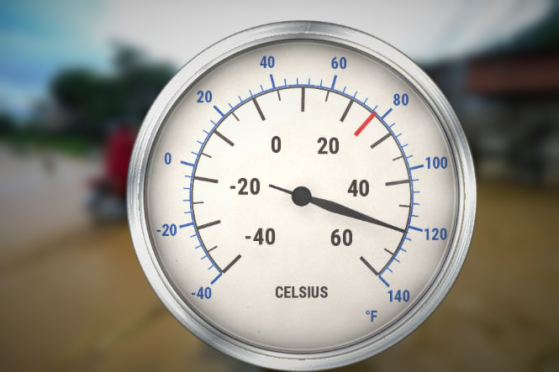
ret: 50°C
